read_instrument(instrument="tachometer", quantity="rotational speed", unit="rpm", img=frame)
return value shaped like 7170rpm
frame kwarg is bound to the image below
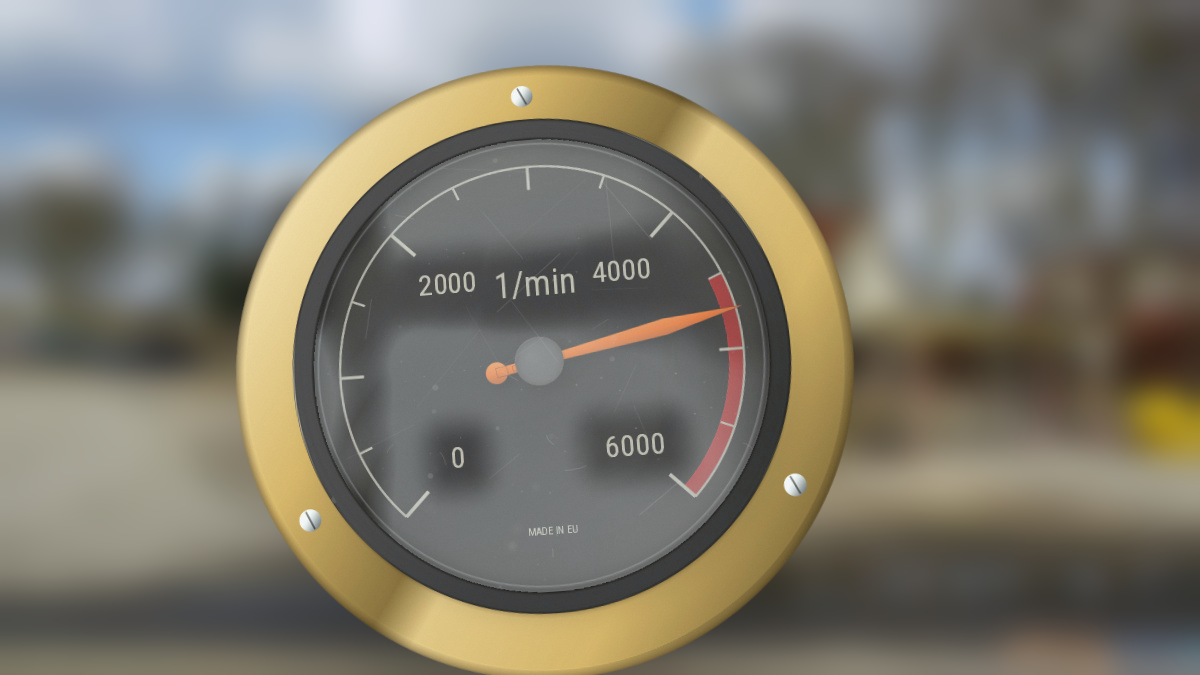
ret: 4750rpm
